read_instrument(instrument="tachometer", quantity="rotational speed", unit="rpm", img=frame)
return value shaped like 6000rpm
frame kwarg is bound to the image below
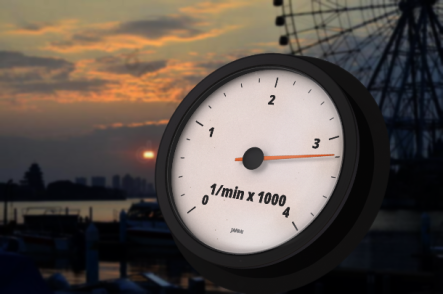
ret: 3200rpm
